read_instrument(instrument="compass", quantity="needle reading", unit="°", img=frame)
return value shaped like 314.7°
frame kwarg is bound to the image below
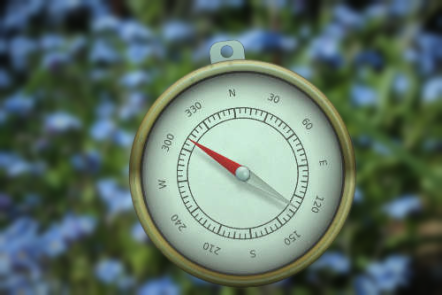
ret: 310°
